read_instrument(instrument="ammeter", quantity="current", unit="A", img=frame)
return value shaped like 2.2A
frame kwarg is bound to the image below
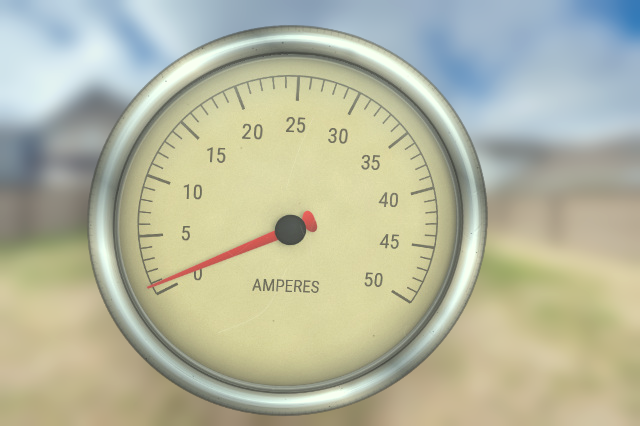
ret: 1A
